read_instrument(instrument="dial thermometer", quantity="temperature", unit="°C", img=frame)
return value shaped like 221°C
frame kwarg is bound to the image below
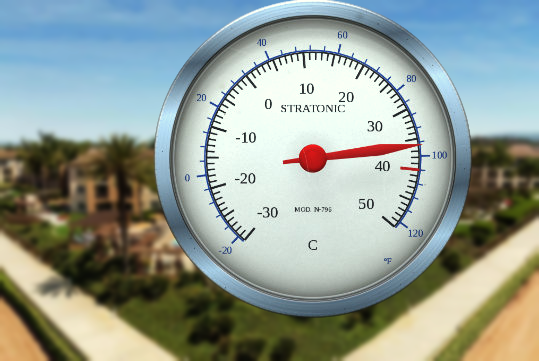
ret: 36°C
